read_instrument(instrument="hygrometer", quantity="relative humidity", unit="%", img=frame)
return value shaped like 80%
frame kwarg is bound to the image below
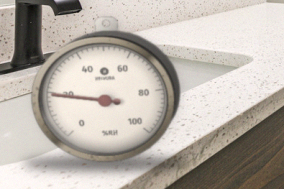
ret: 20%
